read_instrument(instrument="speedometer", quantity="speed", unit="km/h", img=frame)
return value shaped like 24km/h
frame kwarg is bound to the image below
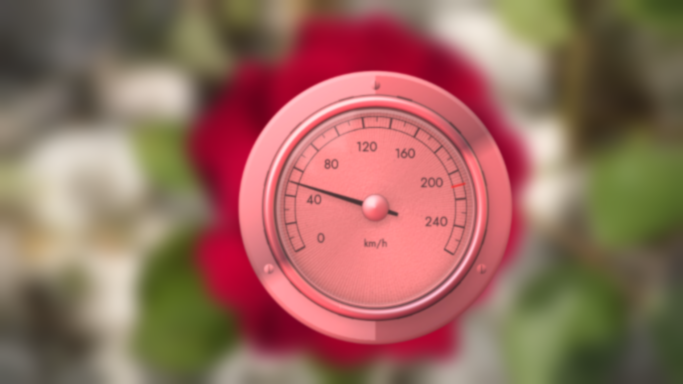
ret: 50km/h
